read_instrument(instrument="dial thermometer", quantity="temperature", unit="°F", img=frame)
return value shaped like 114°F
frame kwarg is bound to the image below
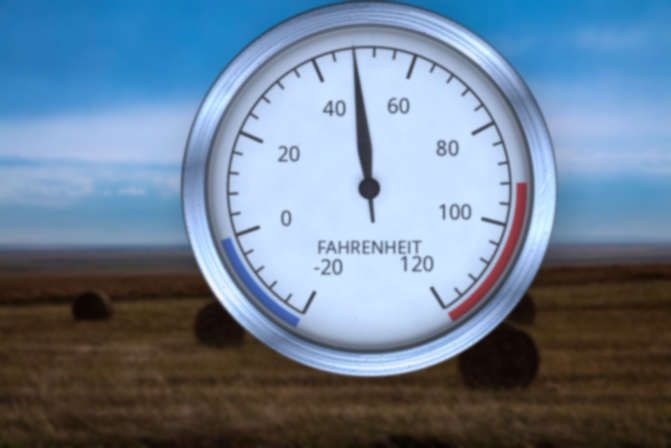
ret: 48°F
